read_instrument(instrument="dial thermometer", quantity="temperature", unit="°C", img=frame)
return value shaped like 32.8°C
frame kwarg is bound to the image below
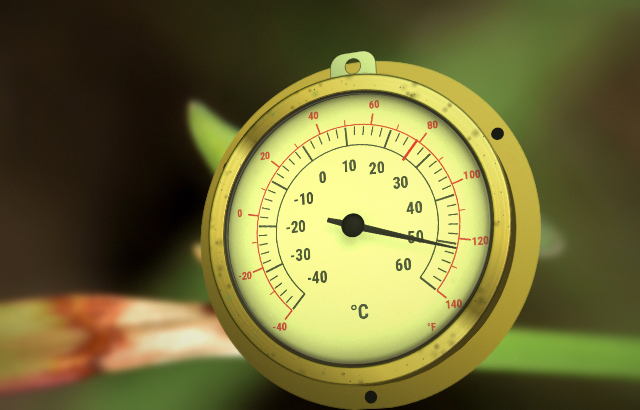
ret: 51°C
